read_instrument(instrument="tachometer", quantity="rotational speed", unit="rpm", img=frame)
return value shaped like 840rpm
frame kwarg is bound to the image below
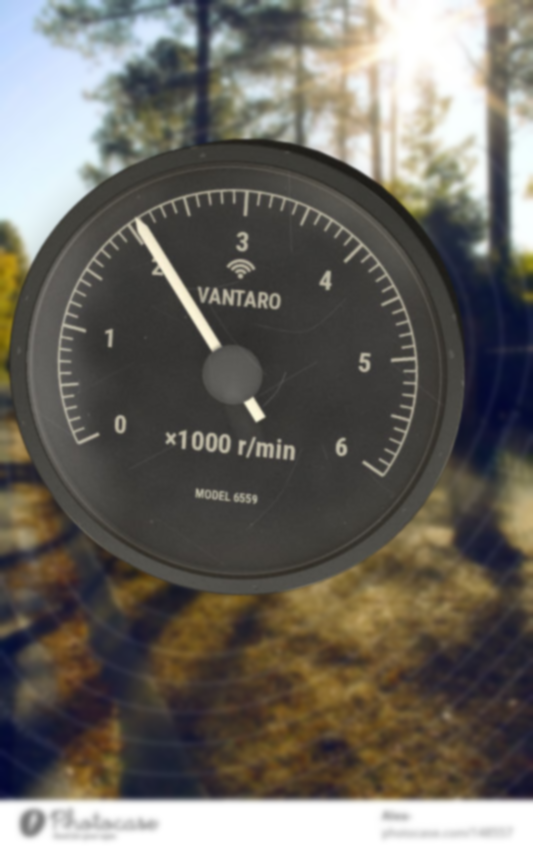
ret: 2100rpm
